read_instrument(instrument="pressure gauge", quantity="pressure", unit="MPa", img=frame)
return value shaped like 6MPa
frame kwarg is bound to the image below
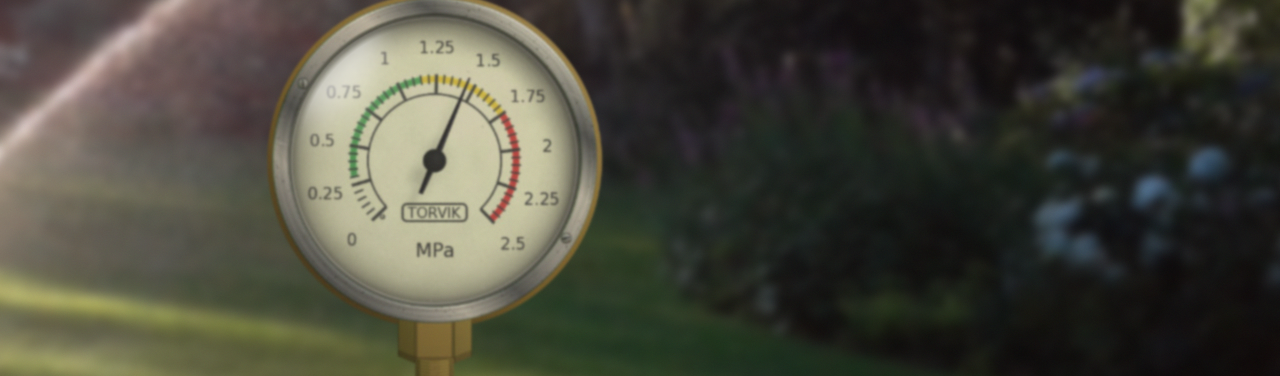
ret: 1.45MPa
